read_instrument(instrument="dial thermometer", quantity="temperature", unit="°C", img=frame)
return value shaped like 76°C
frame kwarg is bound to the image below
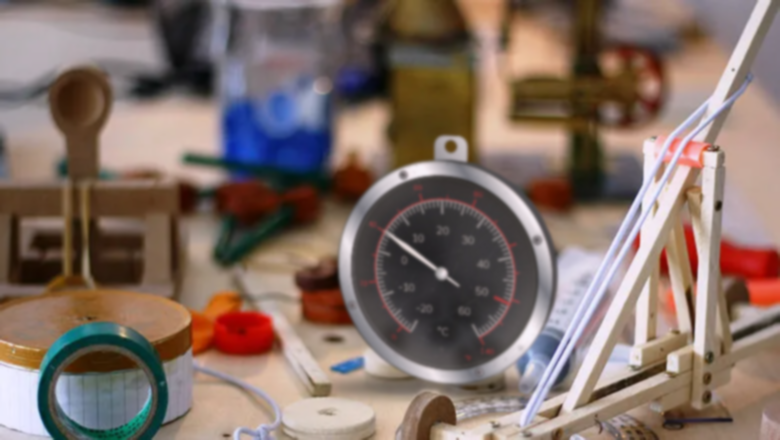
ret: 5°C
